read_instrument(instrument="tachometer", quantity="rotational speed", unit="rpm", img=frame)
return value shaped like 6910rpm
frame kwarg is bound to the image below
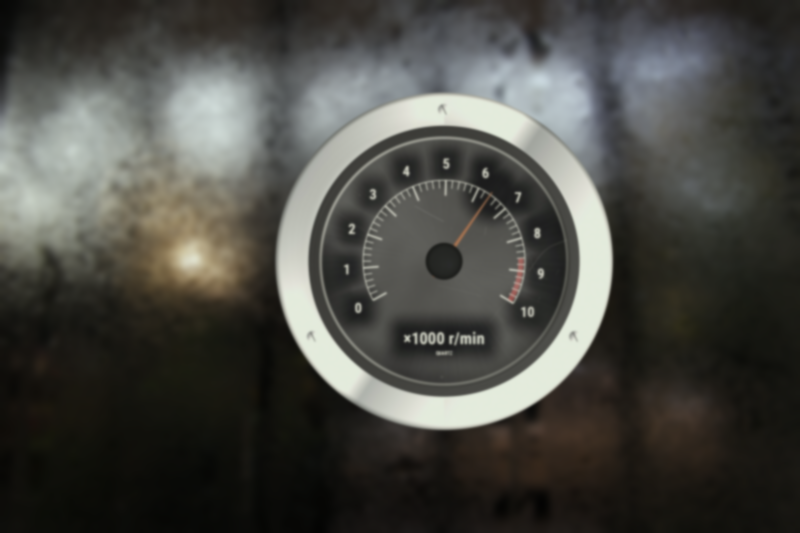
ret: 6400rpm
